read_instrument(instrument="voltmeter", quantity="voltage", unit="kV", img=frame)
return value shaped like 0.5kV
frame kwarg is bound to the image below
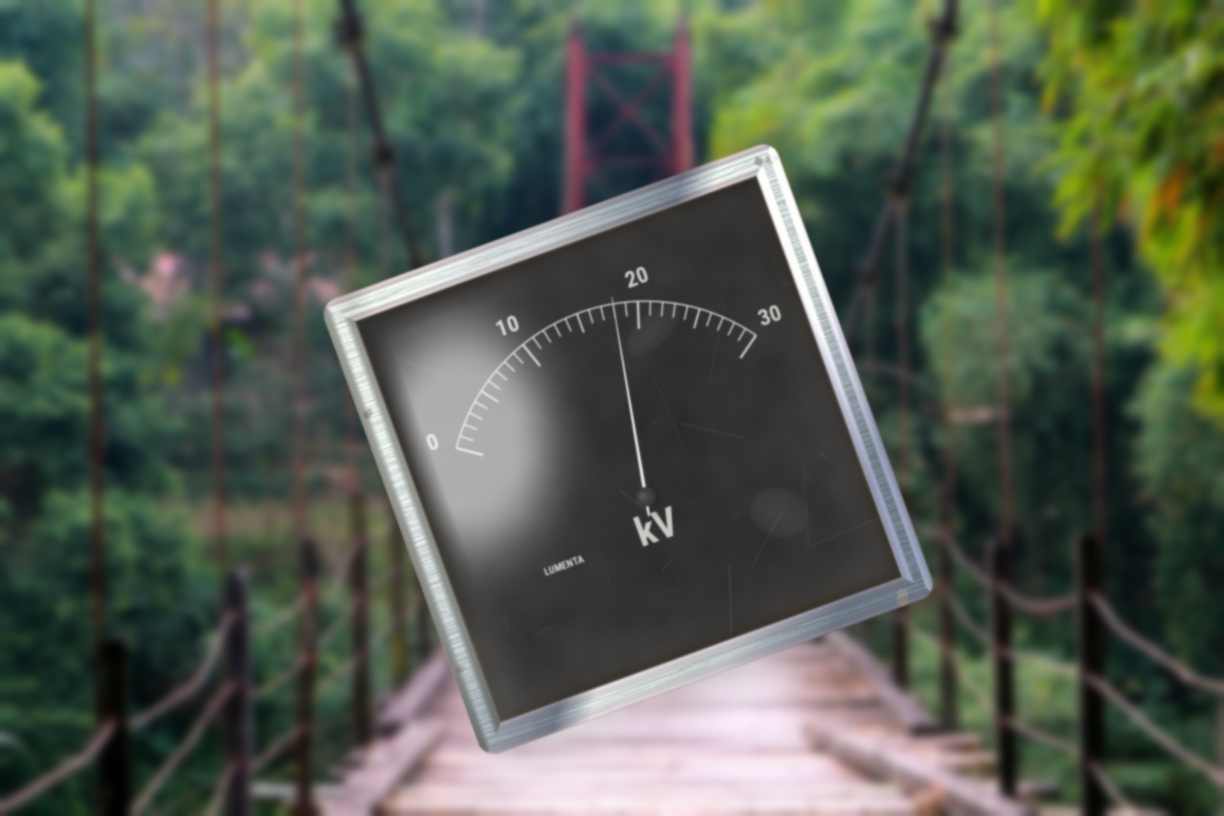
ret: 18kV
